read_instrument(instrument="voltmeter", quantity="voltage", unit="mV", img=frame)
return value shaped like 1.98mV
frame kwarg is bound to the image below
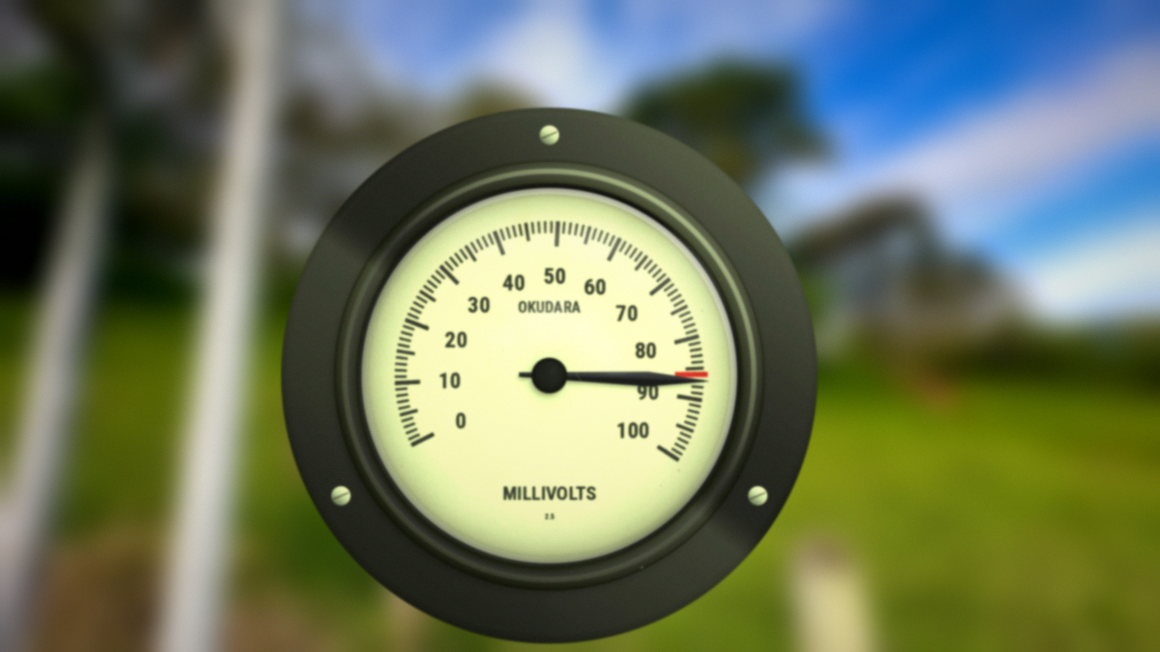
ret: 87mV
